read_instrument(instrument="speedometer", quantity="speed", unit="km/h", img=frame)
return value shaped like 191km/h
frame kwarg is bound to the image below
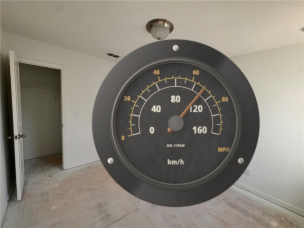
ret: 110km/h
